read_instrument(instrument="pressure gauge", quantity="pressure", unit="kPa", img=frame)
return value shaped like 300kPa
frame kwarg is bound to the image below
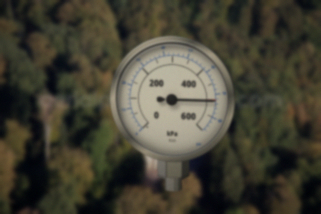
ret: 500kPa
